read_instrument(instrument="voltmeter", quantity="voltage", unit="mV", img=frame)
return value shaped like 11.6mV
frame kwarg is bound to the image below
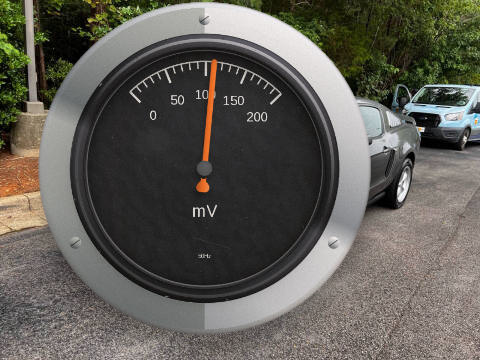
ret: 110mV
